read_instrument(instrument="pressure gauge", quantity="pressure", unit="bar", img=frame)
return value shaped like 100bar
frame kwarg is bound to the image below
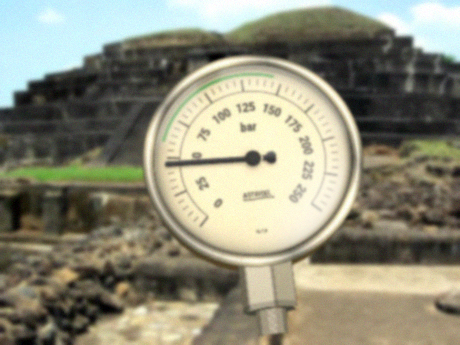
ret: 45bar
